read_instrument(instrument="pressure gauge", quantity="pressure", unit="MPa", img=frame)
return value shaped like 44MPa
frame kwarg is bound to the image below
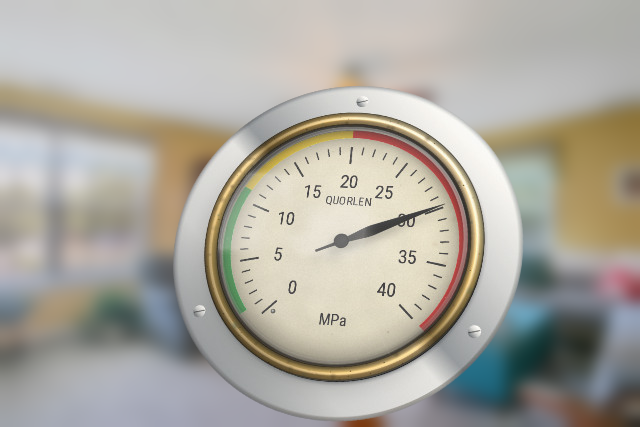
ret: 30MPa
